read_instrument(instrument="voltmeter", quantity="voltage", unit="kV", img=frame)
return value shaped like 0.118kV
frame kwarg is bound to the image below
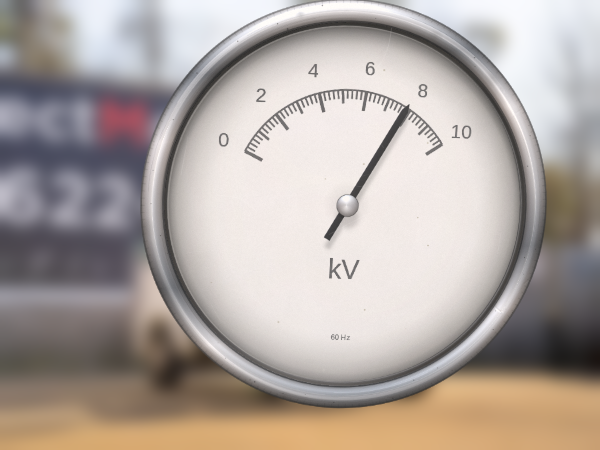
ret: 7.8kV
